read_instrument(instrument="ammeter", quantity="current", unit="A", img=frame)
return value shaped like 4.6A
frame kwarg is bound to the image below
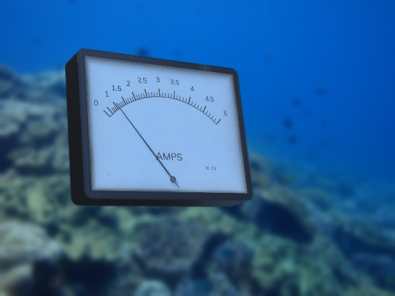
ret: 1A
